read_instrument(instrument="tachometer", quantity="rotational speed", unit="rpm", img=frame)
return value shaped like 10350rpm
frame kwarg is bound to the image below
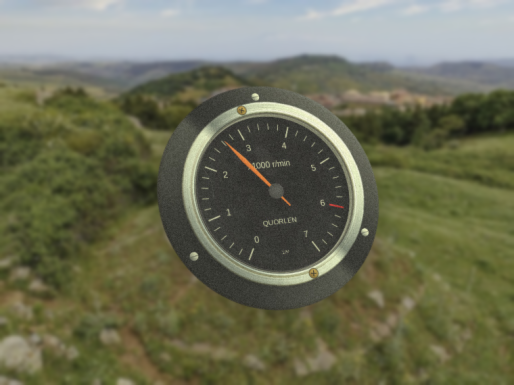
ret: 2600rpm
